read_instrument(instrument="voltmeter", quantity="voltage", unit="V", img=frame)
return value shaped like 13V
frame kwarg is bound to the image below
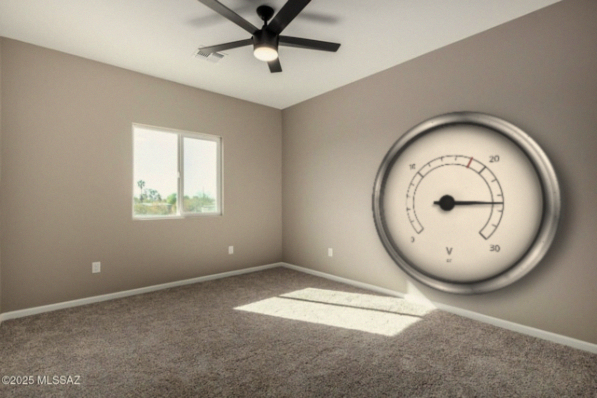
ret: 25V
